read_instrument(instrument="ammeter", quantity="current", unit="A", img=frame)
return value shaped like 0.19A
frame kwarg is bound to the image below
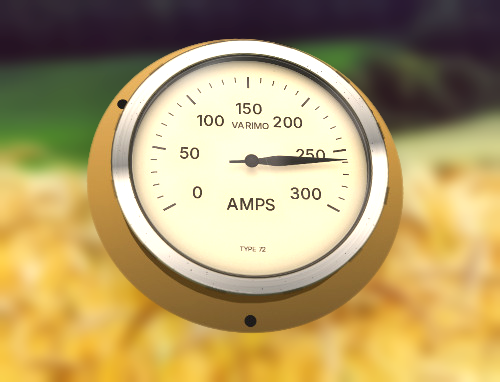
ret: 260A
